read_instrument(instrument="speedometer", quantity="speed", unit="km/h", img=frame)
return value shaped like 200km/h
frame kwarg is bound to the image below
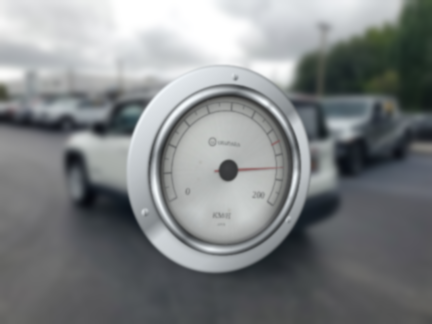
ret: 170km/h
